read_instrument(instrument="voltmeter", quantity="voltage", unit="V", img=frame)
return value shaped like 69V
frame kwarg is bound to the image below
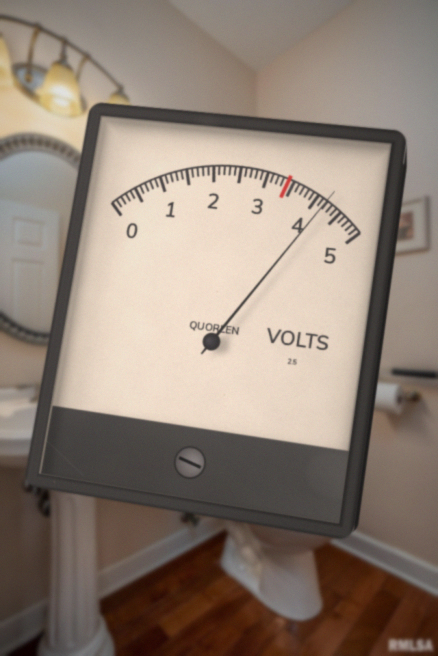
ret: 4.2V
